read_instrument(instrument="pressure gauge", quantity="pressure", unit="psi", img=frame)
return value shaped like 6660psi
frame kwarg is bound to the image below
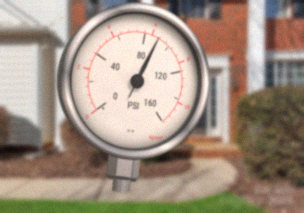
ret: 90psi
